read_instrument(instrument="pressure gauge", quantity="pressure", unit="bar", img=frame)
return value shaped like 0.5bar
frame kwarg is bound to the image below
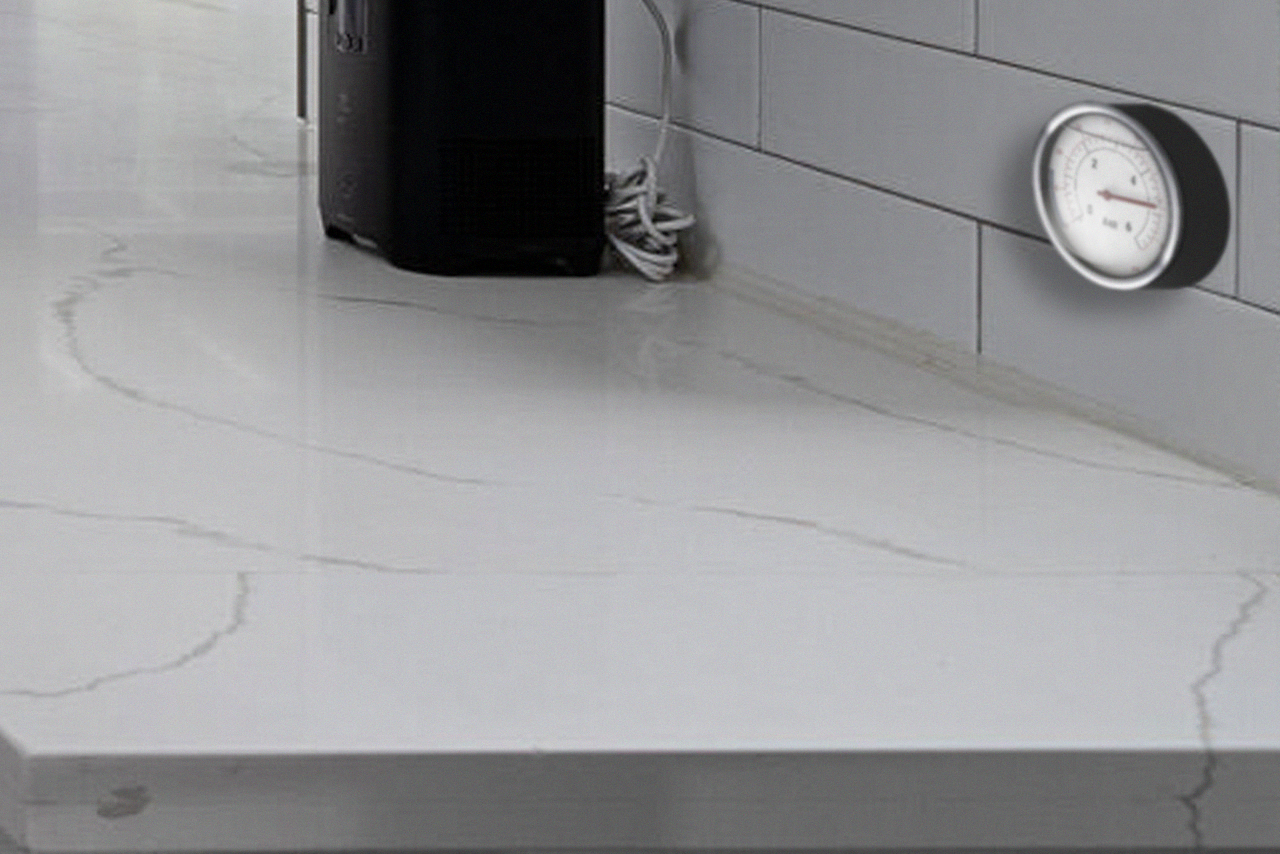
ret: 4.8bar
